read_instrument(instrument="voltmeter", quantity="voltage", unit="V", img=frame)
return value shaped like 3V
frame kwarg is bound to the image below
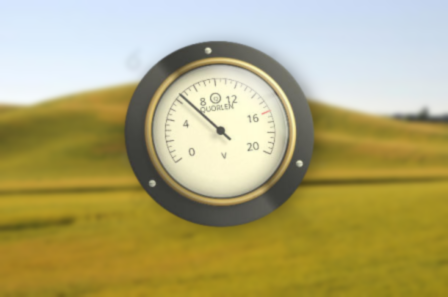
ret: 6.5V
